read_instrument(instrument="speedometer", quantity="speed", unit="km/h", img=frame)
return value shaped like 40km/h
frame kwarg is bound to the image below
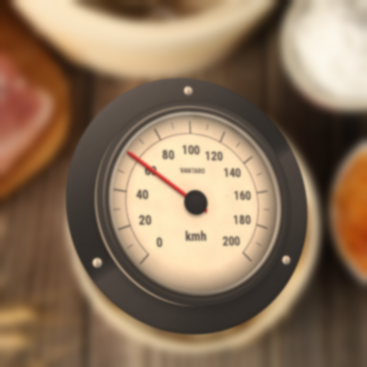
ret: 60km/h
